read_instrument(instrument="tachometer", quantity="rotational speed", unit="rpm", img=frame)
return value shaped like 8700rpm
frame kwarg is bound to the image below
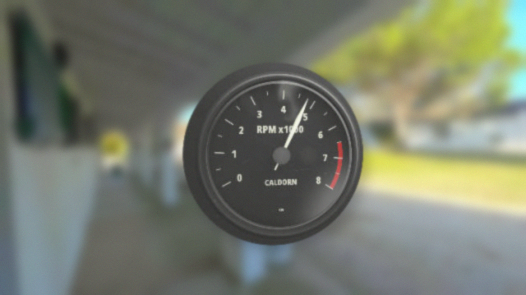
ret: 4750rpm
